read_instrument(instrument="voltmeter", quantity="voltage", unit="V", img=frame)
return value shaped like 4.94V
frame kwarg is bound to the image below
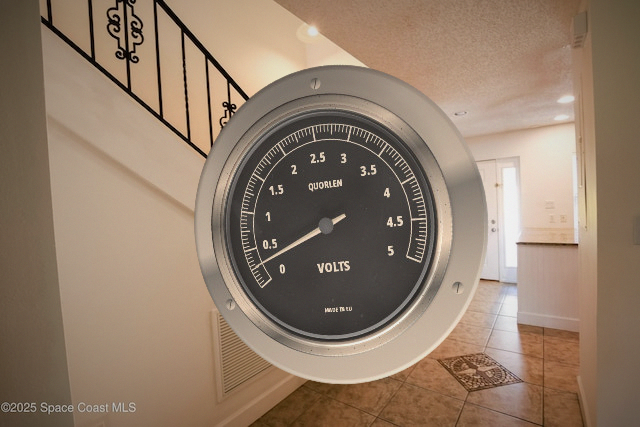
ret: 0.25V
